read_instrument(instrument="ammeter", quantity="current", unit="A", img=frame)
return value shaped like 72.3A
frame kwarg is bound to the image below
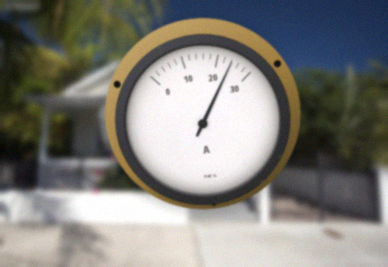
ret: 24A
